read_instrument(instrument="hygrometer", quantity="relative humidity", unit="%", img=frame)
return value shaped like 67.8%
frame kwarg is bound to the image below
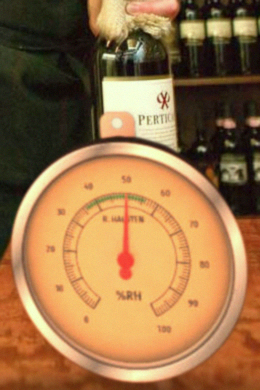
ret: 50%
